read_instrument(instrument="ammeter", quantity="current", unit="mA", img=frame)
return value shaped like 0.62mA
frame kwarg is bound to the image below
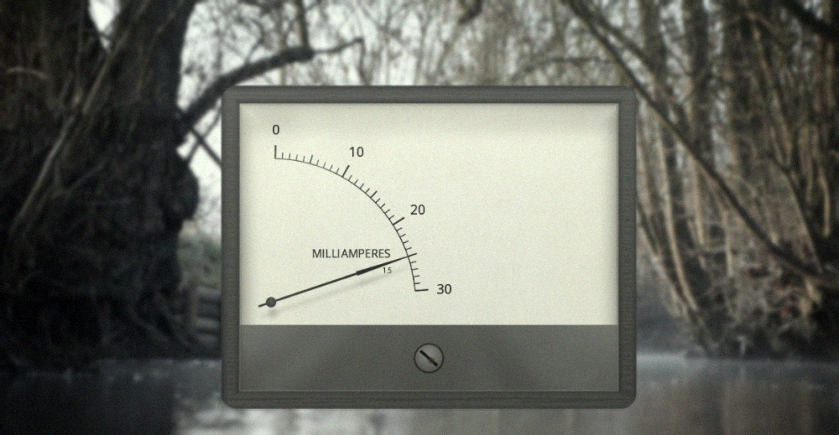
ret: 25mA
